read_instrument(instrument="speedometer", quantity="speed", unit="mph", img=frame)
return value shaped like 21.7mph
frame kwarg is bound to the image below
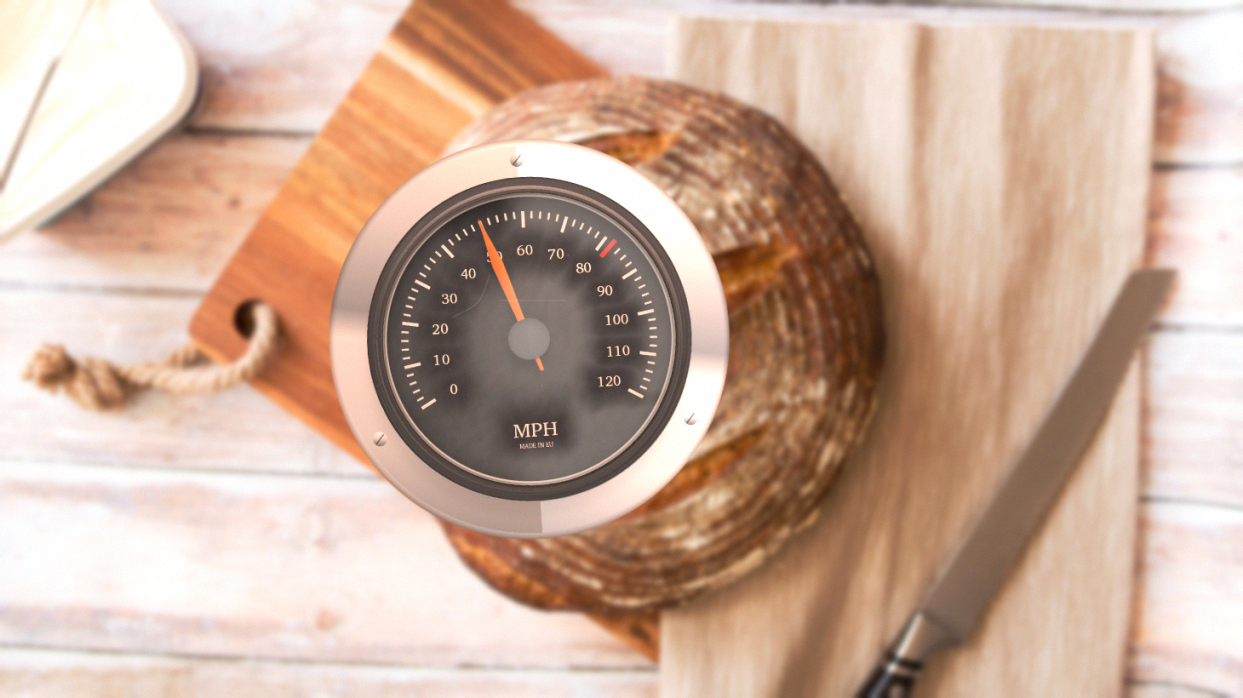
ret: 50mph
